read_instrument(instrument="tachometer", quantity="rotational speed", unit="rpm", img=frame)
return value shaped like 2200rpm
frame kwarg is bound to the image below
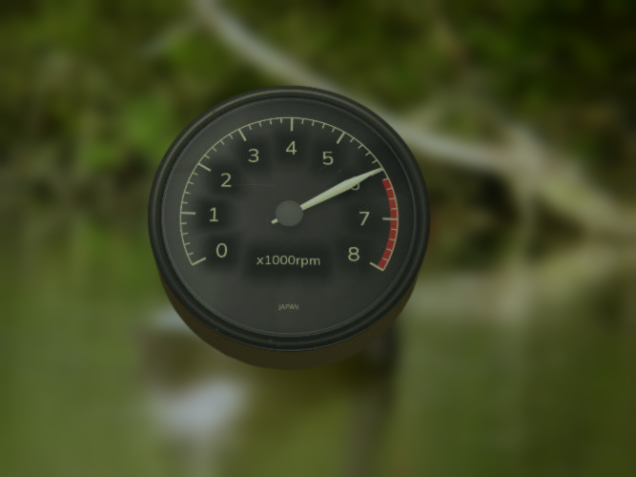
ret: 6000rpm
